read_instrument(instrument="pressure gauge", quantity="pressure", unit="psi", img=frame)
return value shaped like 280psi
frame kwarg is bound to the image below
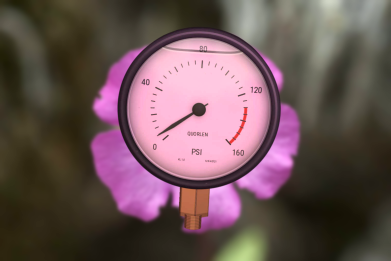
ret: 5psi
